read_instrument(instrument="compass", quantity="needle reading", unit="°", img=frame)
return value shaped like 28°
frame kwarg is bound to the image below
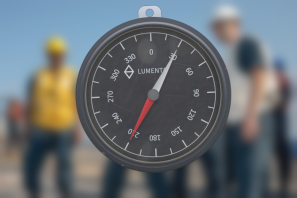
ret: 210°
